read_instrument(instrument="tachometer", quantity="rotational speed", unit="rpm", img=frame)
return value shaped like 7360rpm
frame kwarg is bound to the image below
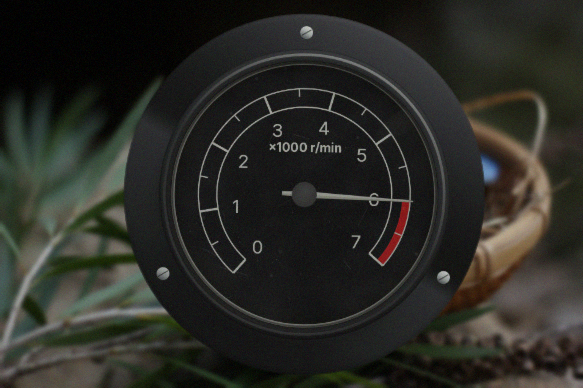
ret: 6000rpm
